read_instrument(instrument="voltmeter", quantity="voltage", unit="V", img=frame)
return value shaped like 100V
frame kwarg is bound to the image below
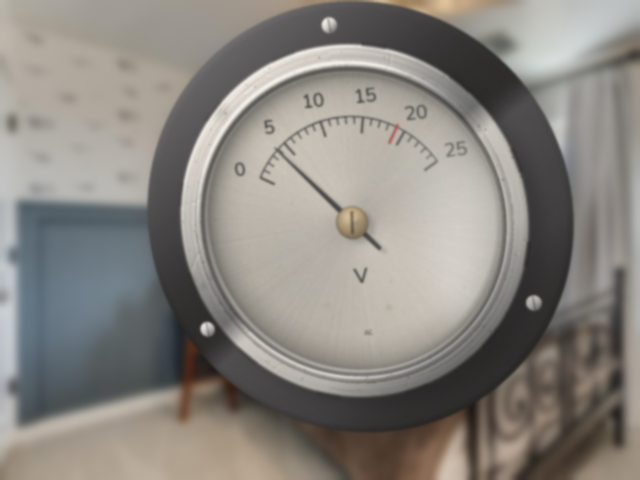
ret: 4V
